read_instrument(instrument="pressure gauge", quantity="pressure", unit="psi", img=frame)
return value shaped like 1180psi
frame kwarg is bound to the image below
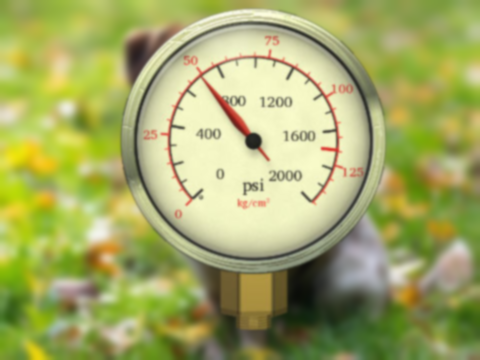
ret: 700psi
